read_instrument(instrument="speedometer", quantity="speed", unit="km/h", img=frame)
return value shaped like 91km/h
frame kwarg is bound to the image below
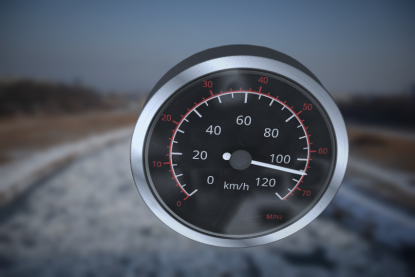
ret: 105km/h
